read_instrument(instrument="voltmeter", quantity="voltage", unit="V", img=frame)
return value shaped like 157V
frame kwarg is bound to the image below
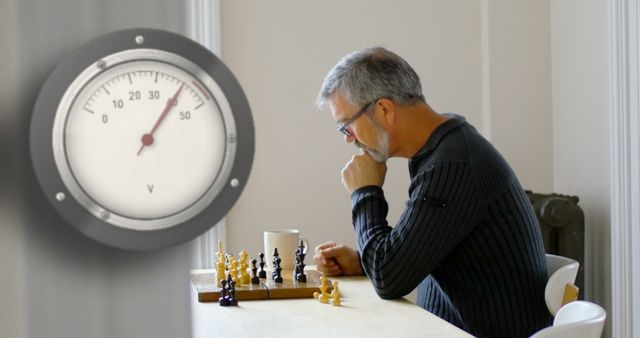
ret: 40V
